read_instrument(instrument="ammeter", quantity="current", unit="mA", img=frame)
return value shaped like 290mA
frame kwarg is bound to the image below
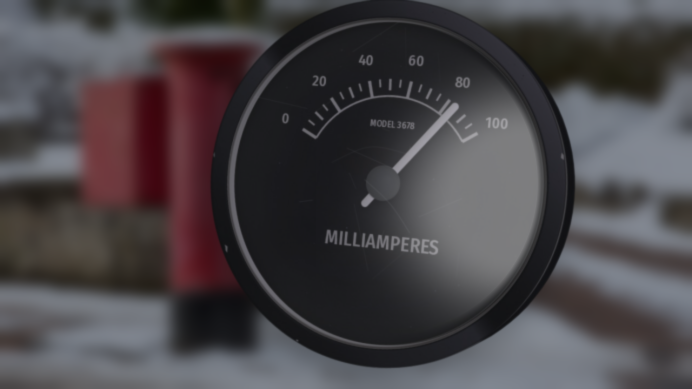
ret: 85mA
